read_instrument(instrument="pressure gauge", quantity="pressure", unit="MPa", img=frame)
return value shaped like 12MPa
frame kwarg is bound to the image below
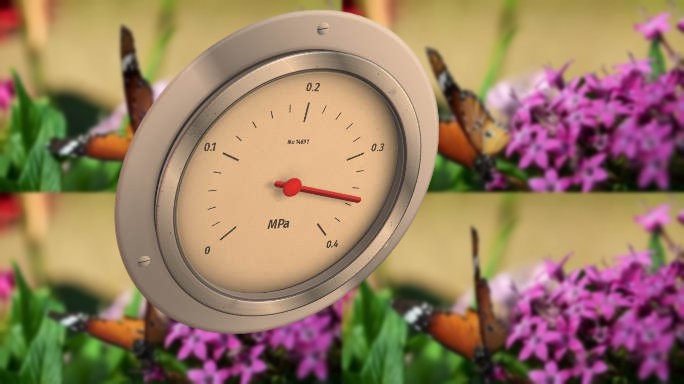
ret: 0.35MPa
